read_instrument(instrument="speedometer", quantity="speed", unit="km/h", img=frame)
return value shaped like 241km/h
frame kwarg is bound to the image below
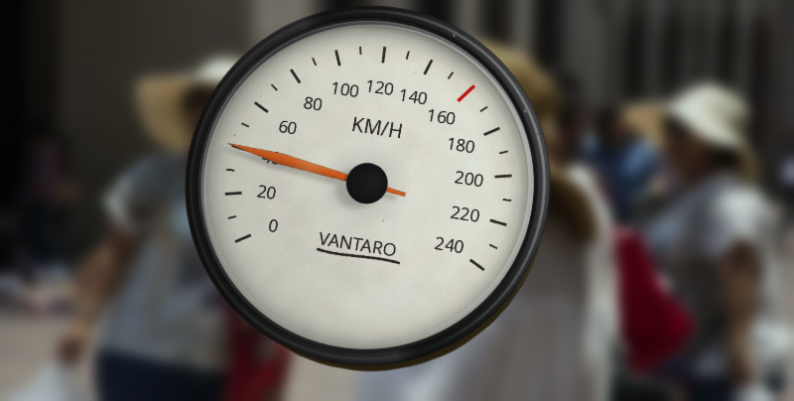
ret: 40km/h
